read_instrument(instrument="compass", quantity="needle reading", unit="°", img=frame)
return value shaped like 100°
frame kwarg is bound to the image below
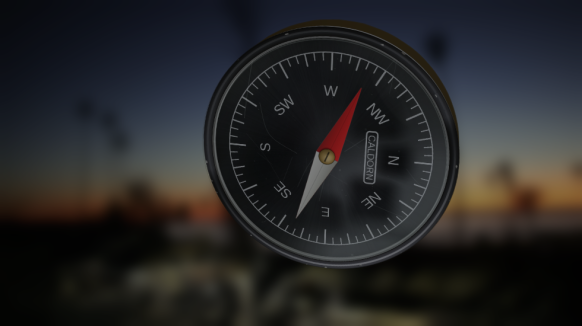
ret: 292.5°
